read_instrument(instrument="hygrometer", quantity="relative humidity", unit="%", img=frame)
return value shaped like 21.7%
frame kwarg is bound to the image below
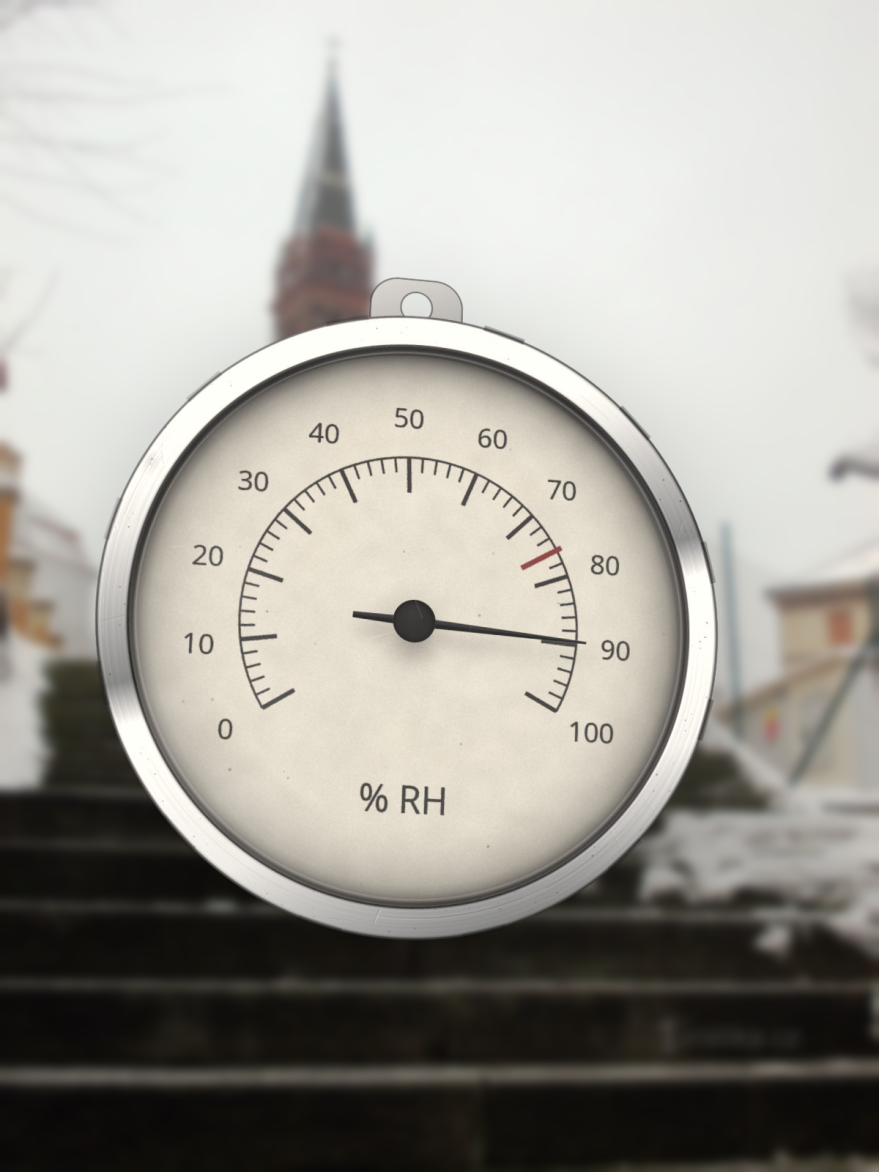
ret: 90%
